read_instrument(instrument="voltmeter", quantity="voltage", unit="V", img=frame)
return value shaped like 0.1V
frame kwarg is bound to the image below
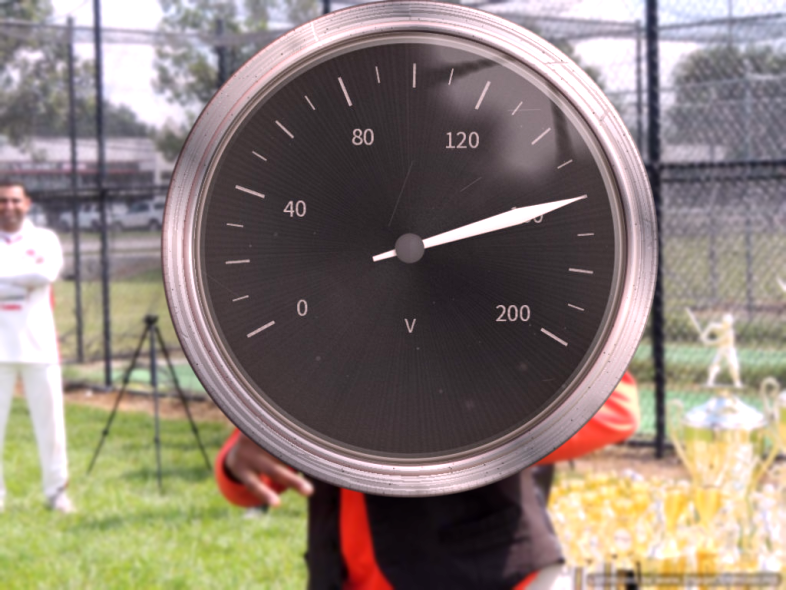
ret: 160V
